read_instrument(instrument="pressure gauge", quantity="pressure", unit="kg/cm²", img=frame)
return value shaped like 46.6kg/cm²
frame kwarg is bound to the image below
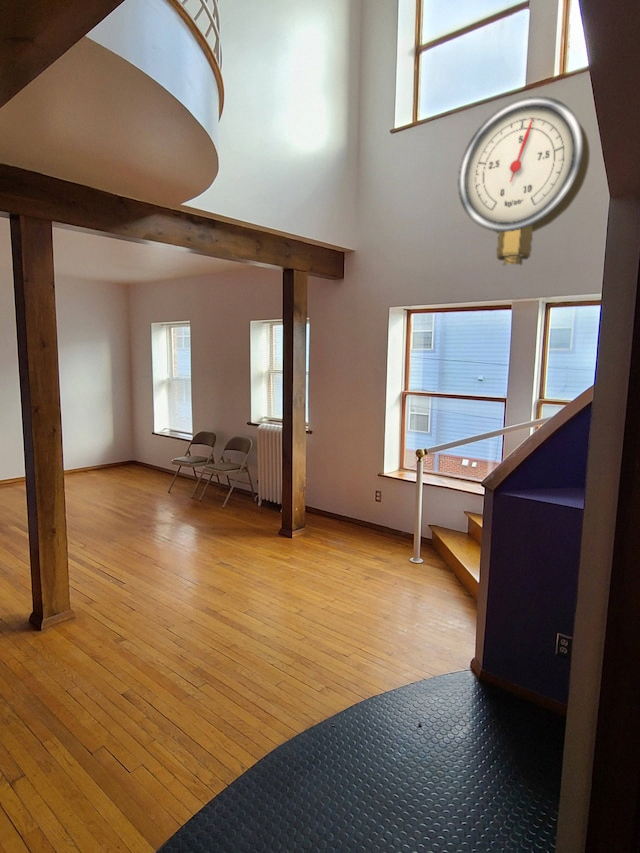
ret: 5.5kg/cm²
